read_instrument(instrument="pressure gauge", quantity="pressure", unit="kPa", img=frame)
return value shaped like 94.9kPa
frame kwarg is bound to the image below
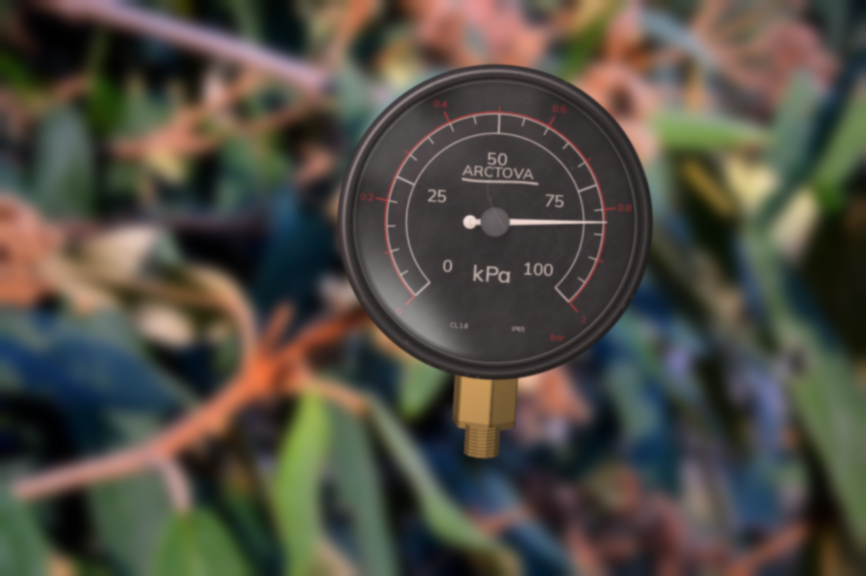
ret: 82.5kPa
